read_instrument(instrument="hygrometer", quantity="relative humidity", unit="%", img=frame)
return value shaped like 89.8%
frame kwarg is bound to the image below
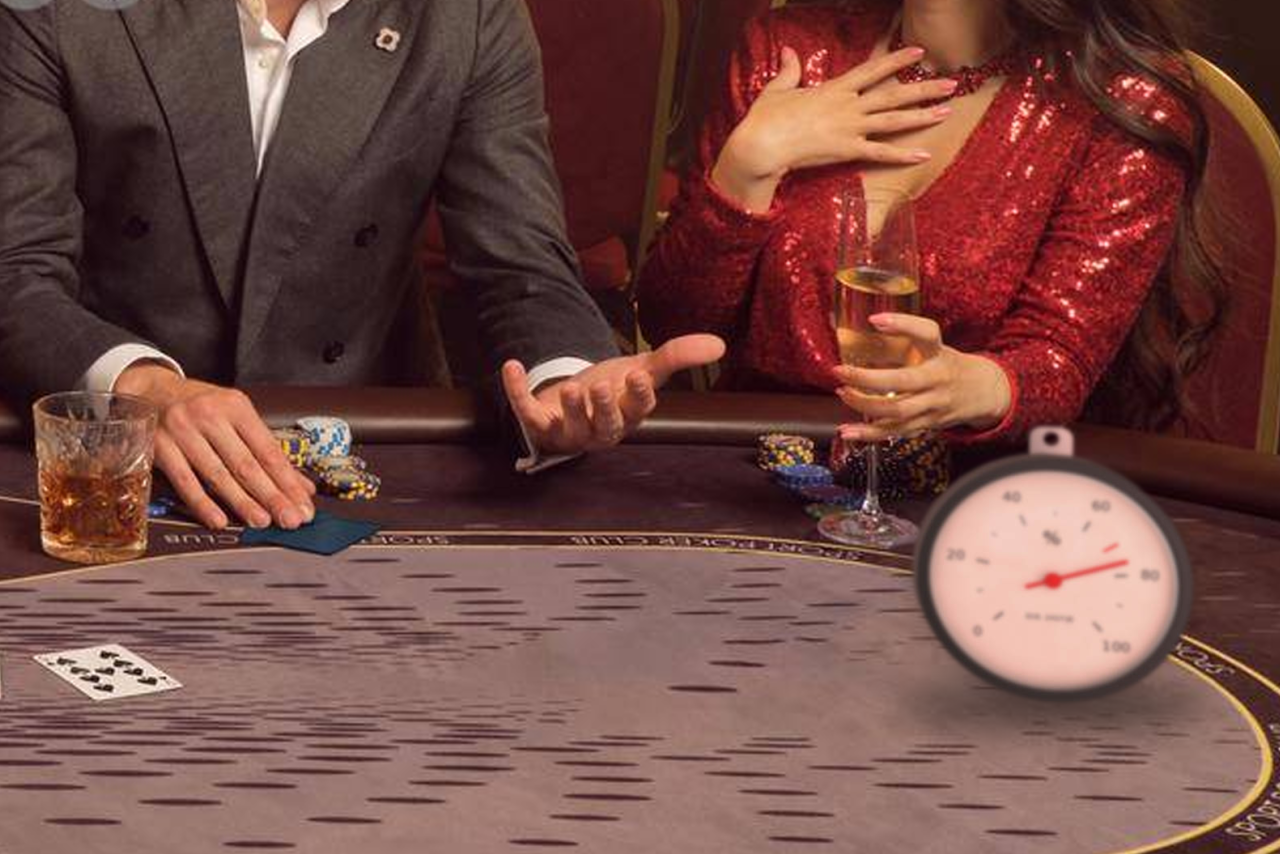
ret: 75%
